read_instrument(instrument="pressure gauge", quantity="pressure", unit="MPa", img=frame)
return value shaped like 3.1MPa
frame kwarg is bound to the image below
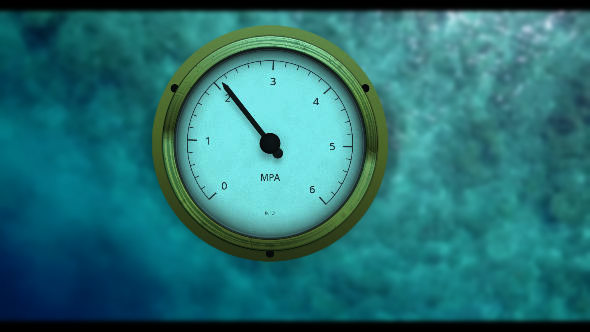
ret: 2.1MPa
